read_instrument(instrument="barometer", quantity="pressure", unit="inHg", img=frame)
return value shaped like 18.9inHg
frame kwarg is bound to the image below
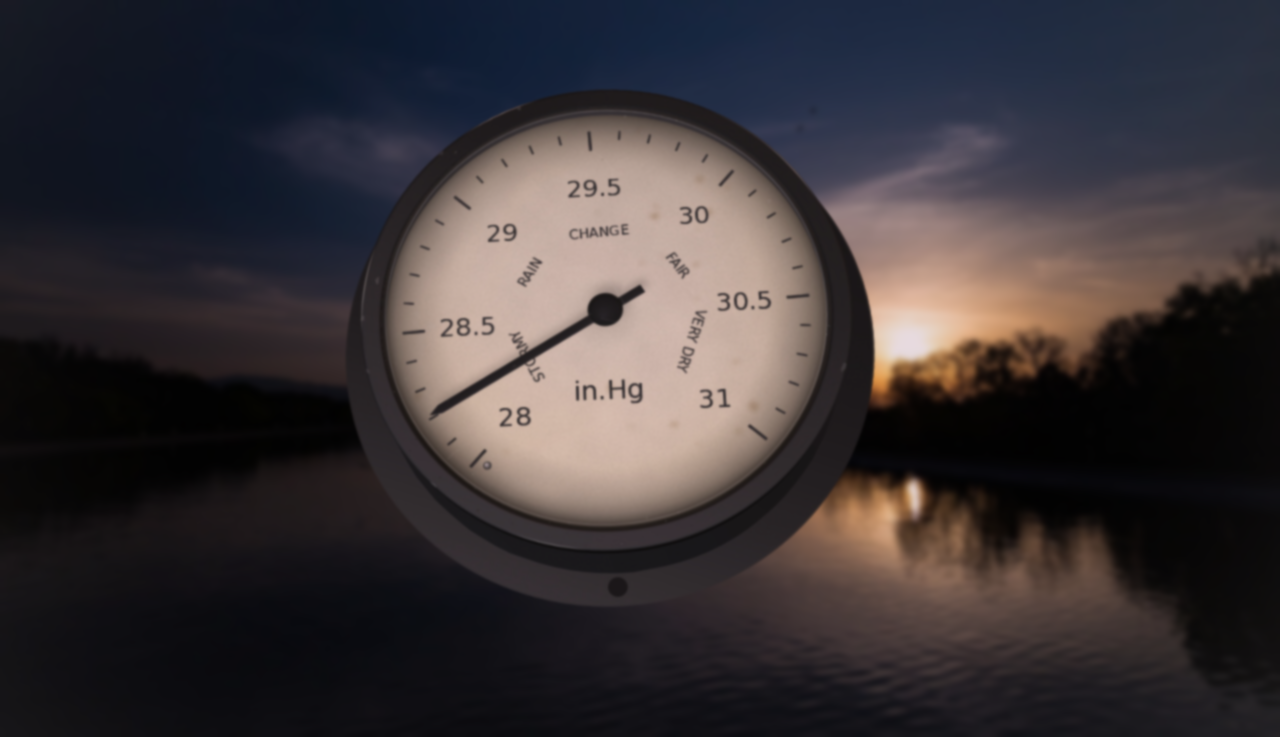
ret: 28.2inHg
